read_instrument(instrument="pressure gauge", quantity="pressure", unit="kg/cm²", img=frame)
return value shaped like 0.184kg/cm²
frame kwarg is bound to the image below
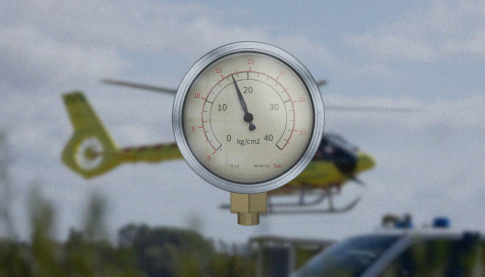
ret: 17kg/cm²
